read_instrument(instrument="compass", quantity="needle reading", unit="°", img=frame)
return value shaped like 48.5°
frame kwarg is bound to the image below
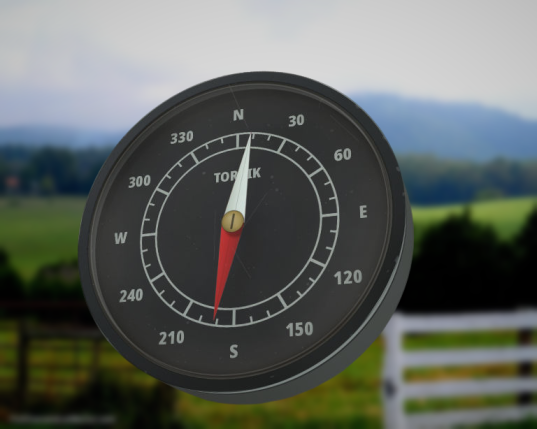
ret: 190°
